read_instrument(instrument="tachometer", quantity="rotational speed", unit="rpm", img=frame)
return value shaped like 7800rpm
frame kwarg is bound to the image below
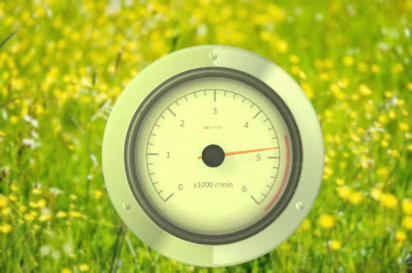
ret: 4800rpm
